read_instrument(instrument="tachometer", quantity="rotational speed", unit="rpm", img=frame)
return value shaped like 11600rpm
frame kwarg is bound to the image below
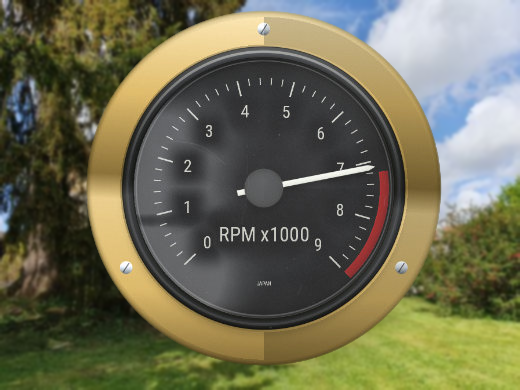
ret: 7100rpm
